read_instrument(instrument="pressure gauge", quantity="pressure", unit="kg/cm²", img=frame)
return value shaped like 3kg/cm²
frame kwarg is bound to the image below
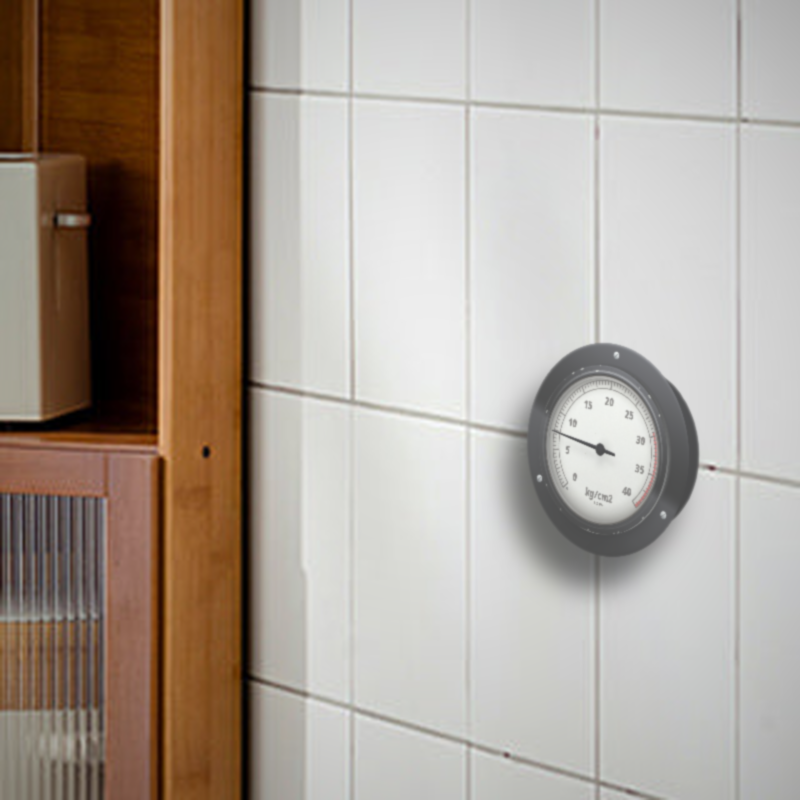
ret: 7.5kg/cm²
